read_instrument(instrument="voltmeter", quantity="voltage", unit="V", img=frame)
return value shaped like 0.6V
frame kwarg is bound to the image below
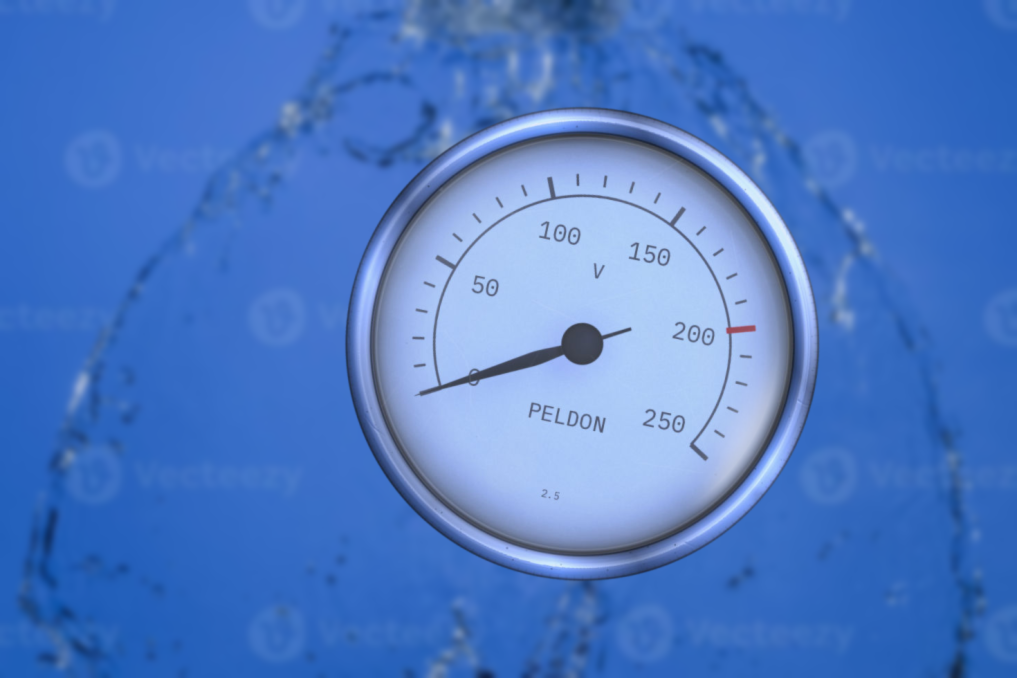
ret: 0V
